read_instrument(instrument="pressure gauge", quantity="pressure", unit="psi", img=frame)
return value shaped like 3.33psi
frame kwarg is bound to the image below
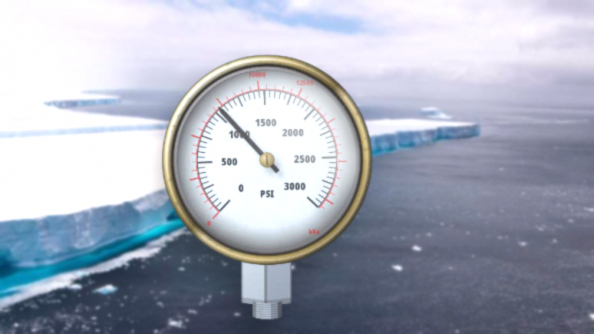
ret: 1050psi
